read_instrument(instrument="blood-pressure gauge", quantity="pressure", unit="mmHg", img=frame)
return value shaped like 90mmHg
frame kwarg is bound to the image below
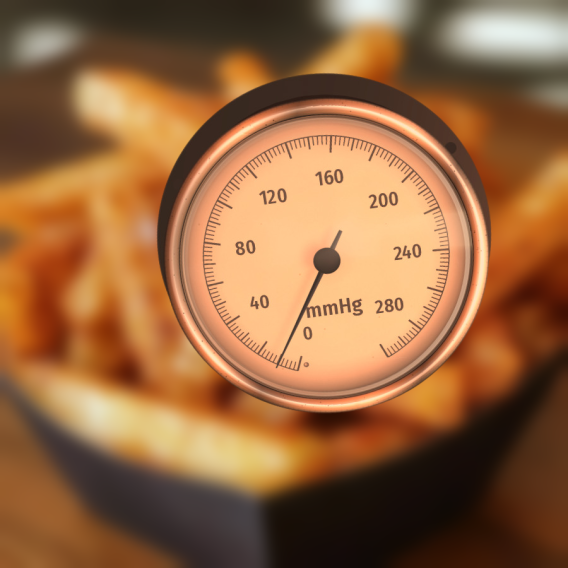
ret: 10mmHg
